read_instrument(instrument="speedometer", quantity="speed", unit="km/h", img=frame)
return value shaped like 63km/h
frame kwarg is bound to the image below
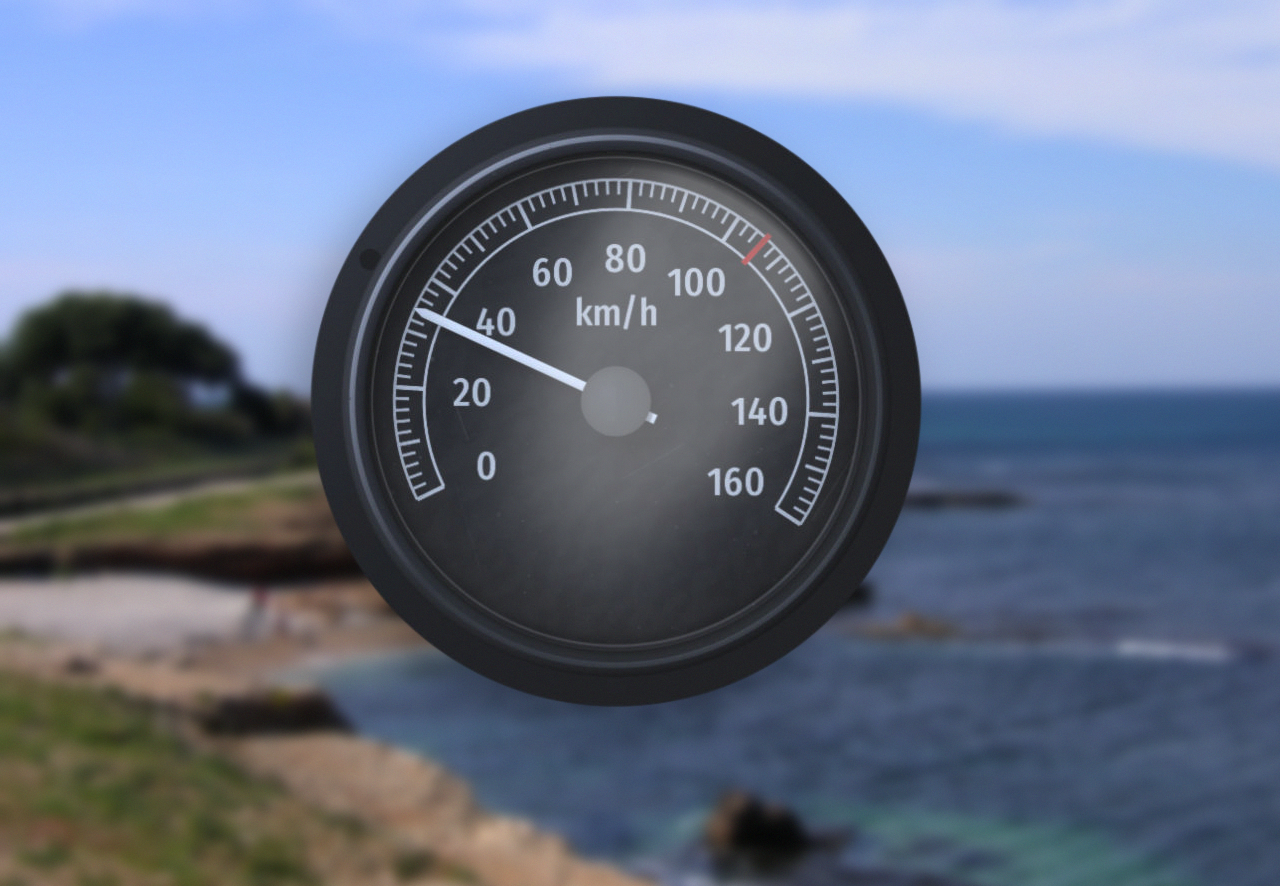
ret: 34km/h
